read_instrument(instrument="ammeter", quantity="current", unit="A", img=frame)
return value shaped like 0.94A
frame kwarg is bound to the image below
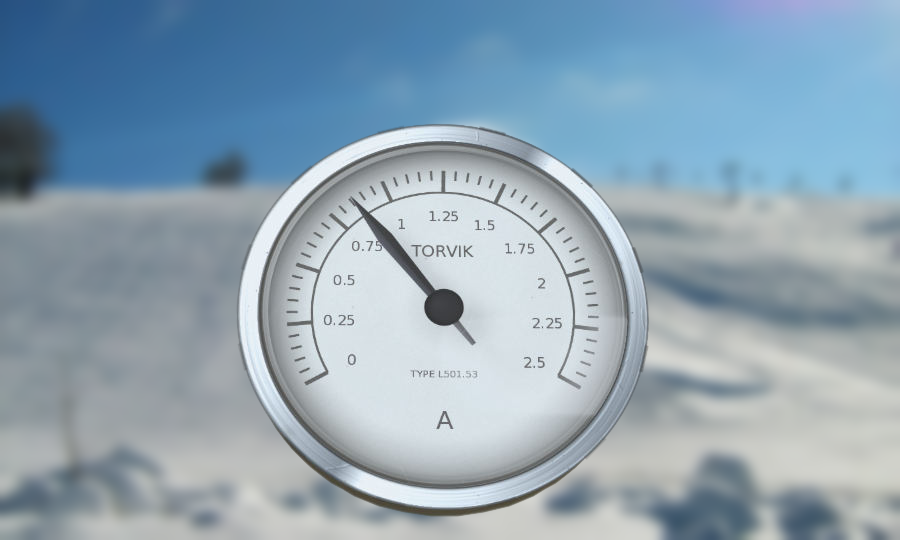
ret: 0.85A
